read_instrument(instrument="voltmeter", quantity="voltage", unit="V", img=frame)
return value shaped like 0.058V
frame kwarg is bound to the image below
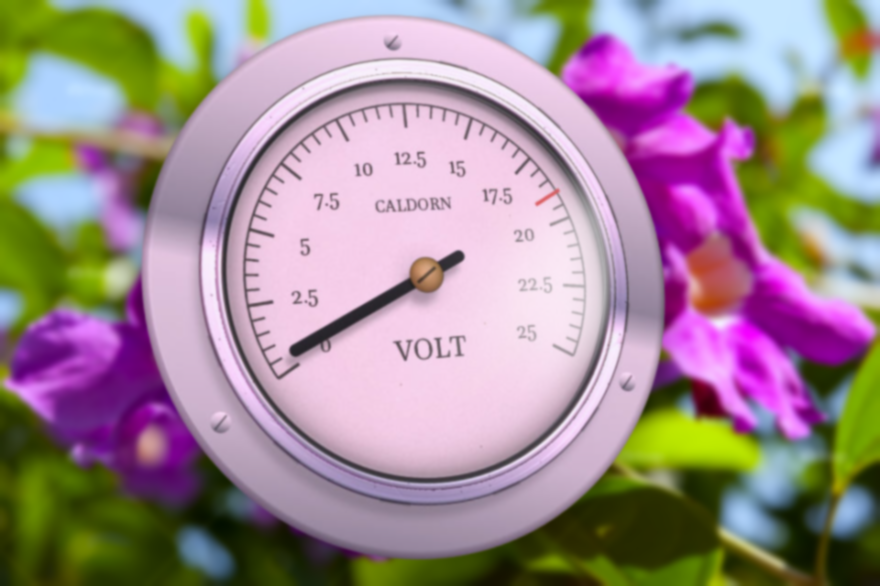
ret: 0.5V
